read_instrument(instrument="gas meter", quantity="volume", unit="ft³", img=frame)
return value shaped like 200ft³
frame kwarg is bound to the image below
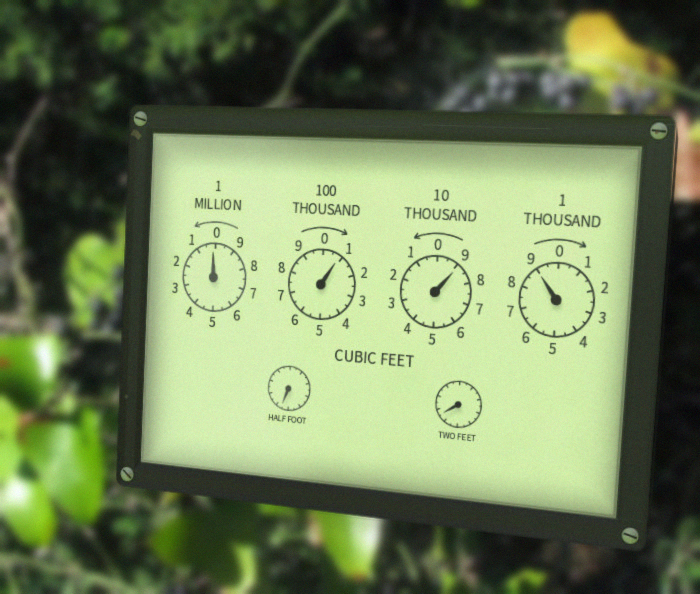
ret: 8900ft³
